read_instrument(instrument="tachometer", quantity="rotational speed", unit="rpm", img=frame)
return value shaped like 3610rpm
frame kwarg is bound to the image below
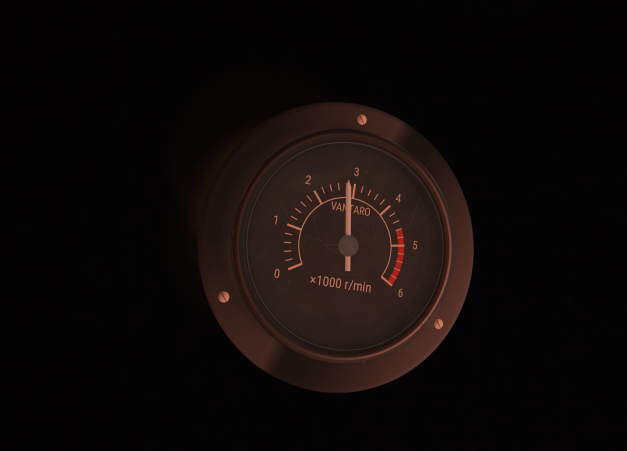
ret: 2800rpm
